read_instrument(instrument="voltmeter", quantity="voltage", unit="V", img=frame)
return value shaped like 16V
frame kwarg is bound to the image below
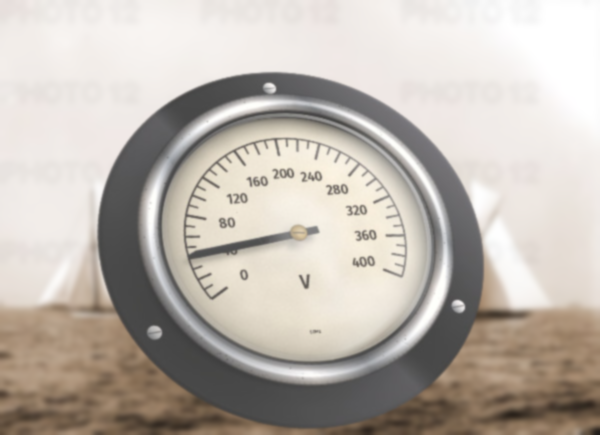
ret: 40V
